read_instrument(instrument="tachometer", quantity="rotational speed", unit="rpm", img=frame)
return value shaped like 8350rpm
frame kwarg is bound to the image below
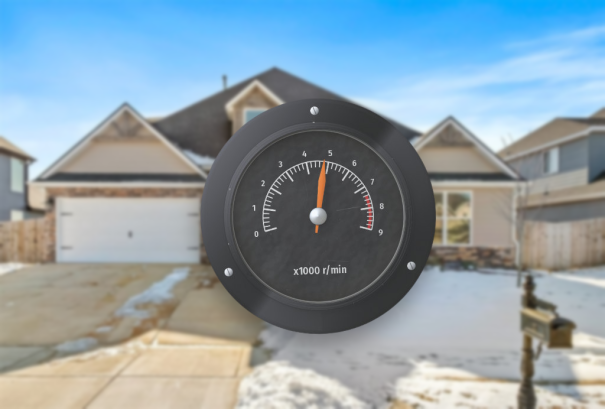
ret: 4800rpm
